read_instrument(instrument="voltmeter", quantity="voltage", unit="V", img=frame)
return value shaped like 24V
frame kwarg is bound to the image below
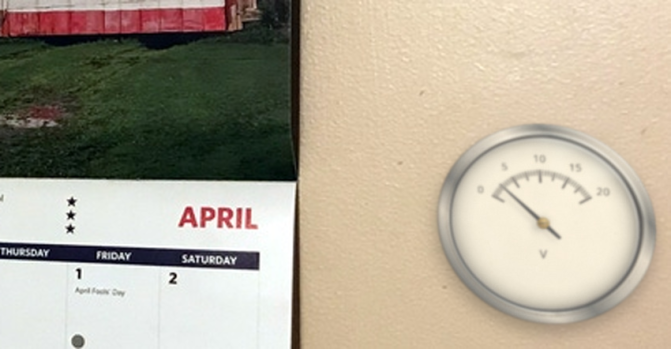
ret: 2.5V
